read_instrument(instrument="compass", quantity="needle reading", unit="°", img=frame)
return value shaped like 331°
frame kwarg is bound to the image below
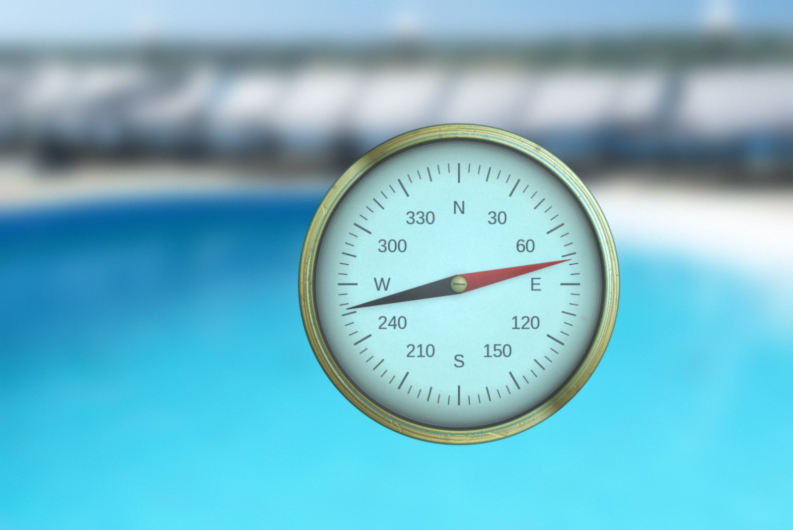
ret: 77.5°
